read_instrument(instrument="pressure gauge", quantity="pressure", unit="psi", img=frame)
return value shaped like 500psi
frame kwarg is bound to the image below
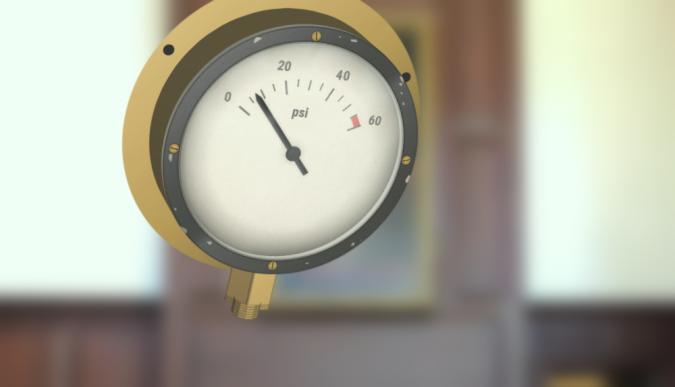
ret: 7.5psi
